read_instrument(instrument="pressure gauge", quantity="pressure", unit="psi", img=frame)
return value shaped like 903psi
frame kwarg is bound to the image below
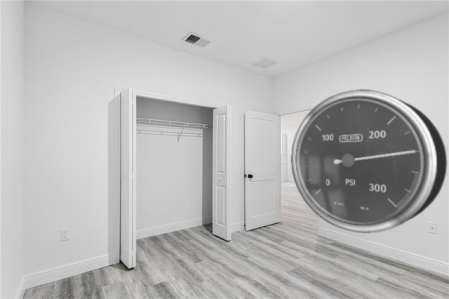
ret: 240psi
